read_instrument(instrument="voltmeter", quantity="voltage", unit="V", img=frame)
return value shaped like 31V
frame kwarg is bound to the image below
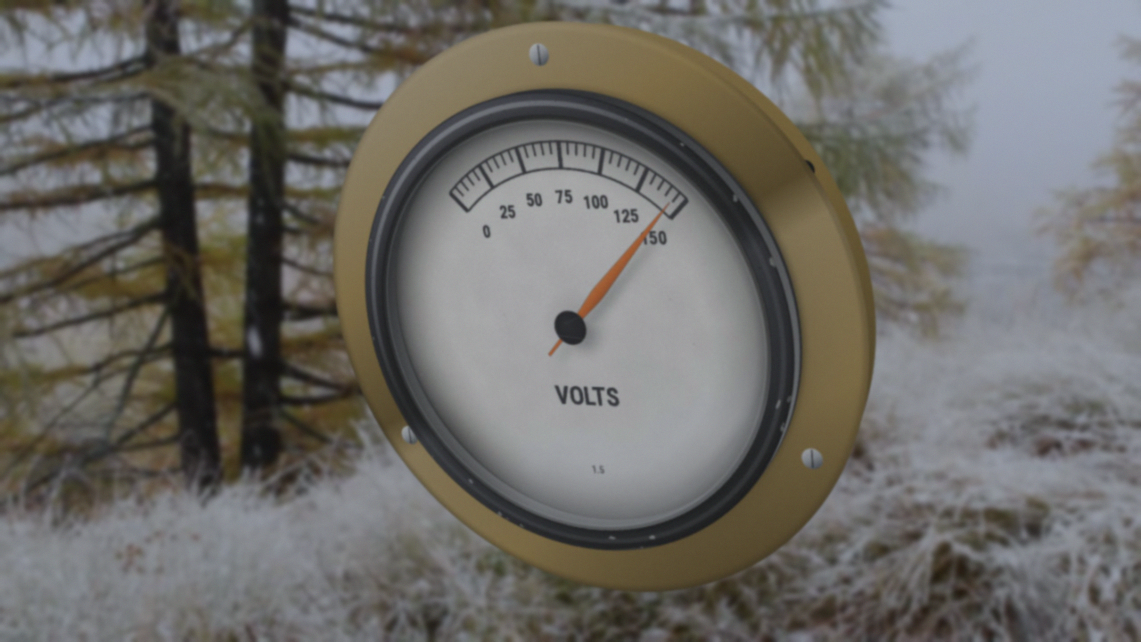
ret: 145V
